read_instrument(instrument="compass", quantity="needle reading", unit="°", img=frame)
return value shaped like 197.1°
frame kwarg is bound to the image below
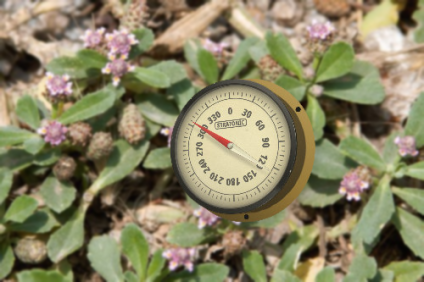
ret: 305°
